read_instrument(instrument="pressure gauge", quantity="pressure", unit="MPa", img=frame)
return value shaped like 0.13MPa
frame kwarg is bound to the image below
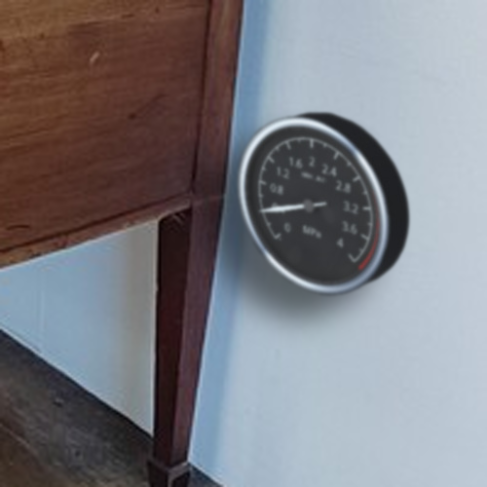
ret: 0.4MPa
